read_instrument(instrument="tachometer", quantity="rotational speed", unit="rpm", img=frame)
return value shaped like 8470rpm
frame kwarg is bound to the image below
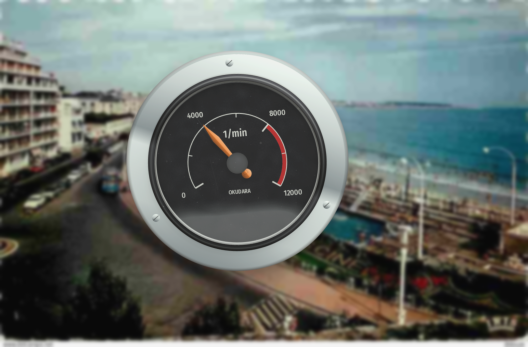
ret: 4000rpm
